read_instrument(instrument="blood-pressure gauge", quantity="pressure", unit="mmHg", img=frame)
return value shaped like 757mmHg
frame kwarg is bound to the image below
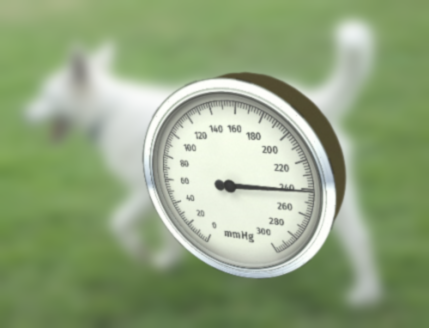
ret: 240mmHg
